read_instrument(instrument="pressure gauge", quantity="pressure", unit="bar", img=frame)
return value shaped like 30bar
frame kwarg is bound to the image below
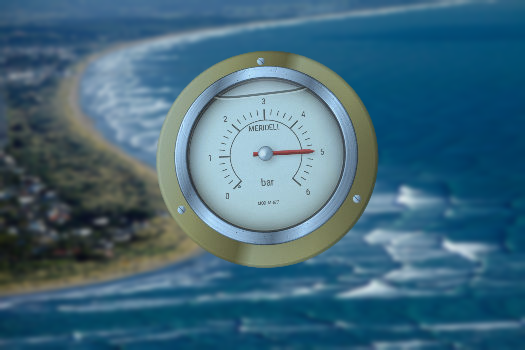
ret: 5bar
